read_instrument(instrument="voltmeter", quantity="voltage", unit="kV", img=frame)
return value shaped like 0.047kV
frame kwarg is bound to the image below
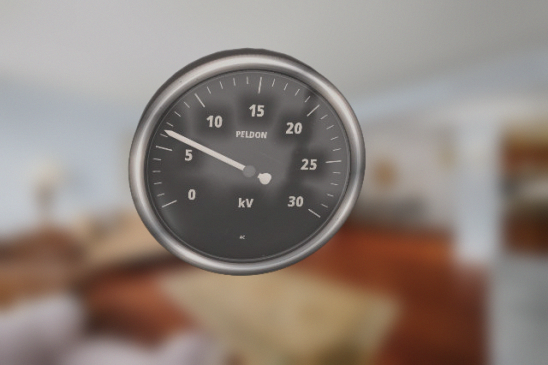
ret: 6.5kV
